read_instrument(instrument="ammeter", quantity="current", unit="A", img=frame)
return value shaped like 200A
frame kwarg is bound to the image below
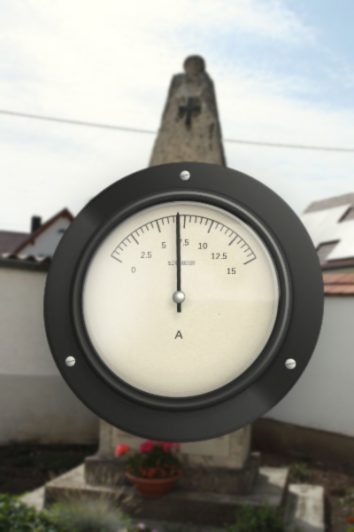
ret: 7A
